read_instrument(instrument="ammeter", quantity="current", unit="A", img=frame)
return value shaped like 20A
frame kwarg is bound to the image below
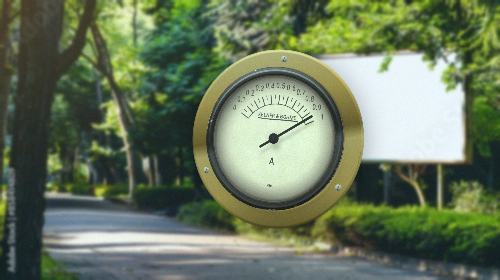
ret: 0.95A
